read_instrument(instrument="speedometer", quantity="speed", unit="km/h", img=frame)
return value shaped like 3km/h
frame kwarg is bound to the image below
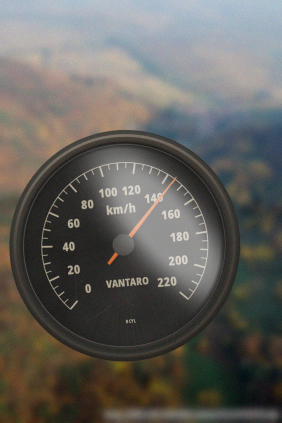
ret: 145km/h
